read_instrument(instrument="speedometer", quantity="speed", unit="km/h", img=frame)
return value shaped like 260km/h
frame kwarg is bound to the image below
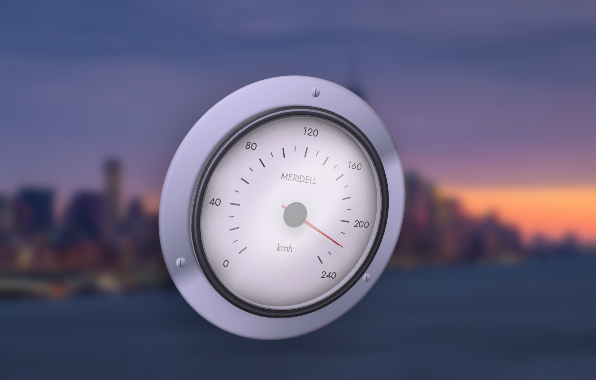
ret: 220km/h
